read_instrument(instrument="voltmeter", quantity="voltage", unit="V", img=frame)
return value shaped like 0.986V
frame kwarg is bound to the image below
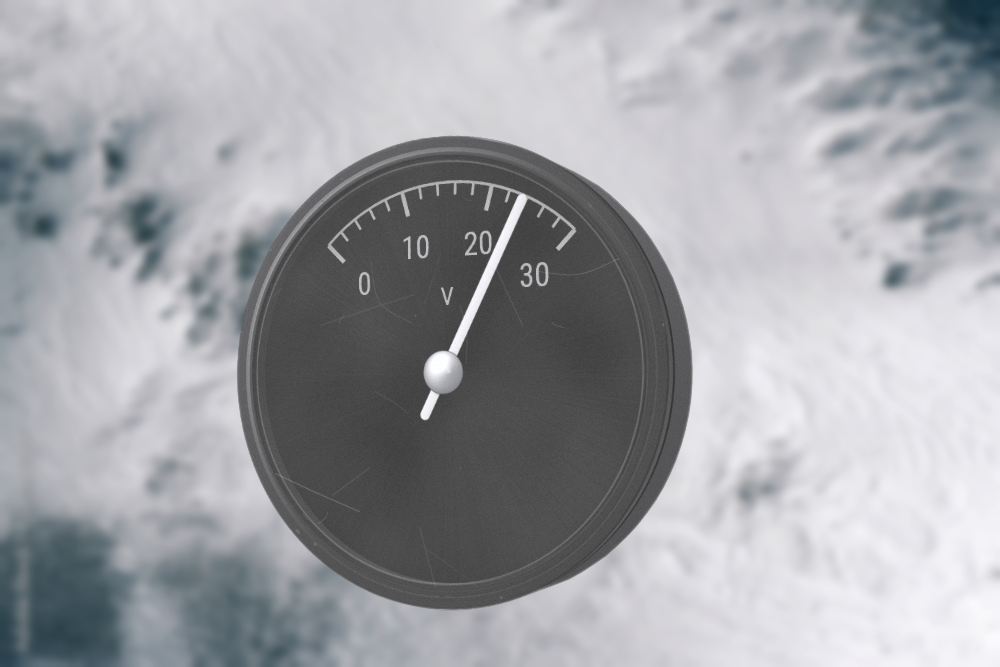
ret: 24V
